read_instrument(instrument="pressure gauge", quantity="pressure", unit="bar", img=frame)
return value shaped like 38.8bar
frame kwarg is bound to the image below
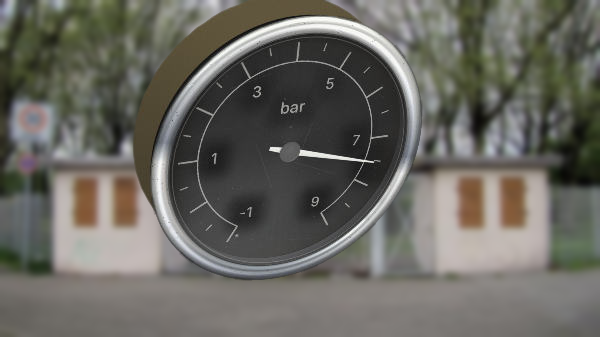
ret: 7.5bar
